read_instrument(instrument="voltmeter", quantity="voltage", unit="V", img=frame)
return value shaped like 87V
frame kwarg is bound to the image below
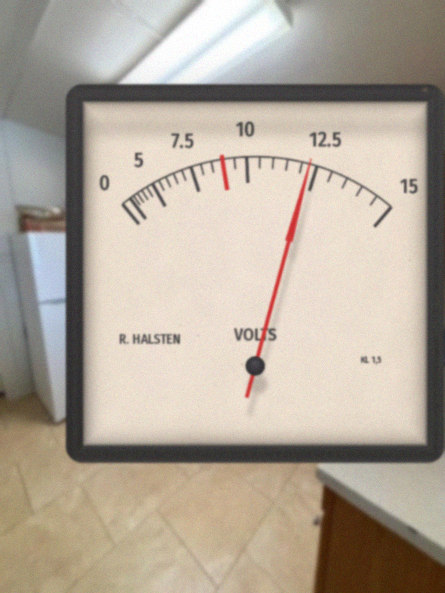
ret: 12.25V
